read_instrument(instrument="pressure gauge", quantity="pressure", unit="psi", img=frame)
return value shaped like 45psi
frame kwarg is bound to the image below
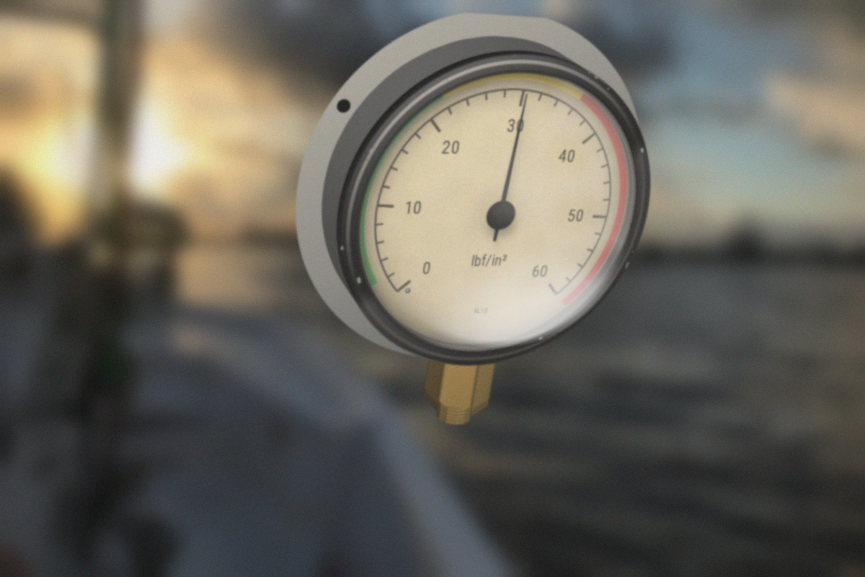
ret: 30psi
